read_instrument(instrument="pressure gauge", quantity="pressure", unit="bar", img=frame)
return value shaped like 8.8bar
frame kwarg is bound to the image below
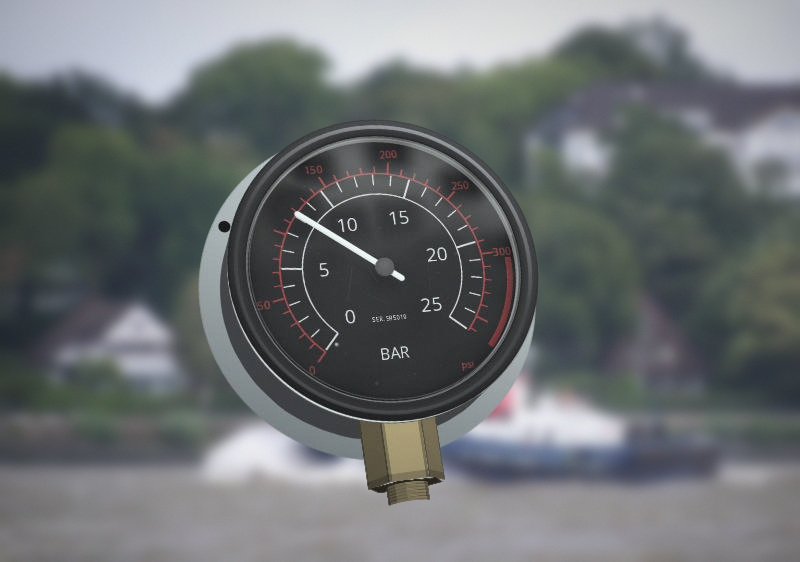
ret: 8bar
